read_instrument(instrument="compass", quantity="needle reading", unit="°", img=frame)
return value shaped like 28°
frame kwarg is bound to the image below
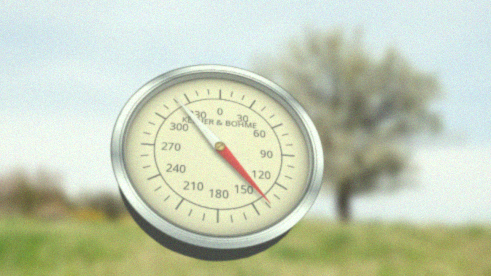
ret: 140°
